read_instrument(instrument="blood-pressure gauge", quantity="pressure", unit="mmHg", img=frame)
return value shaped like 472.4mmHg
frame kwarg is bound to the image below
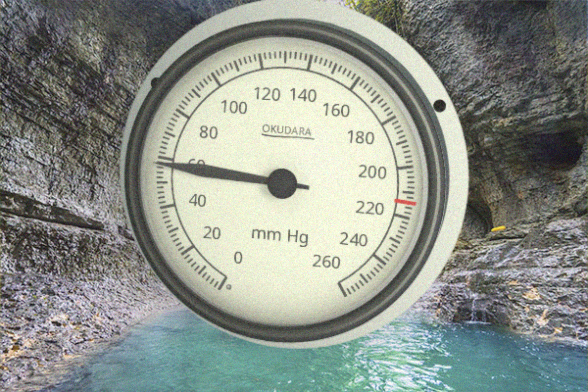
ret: 58mmHg
